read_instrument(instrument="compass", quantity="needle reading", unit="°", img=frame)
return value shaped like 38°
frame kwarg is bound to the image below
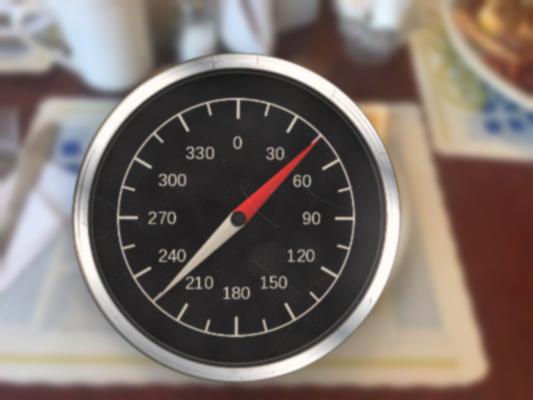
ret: 45°
